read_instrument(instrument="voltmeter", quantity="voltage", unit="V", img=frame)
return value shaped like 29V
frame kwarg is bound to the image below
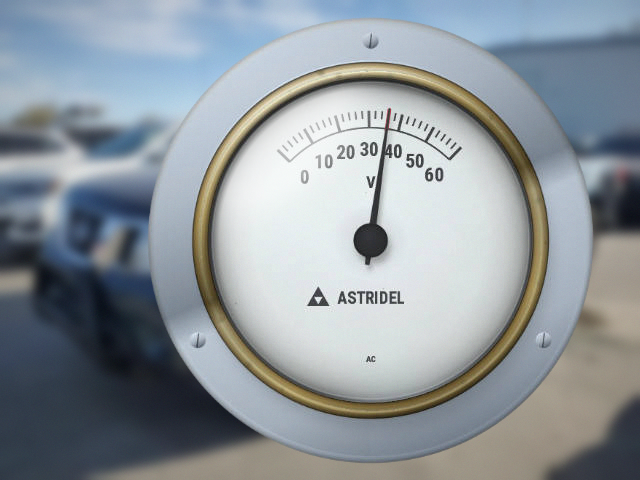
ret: 36V
